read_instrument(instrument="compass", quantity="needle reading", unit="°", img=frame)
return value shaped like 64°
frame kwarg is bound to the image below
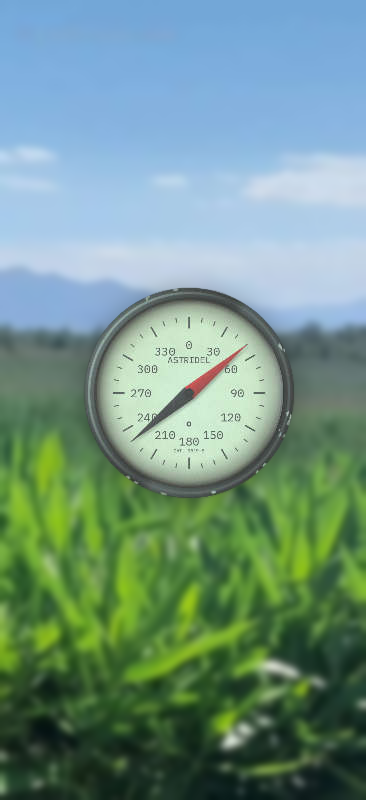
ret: 50°
